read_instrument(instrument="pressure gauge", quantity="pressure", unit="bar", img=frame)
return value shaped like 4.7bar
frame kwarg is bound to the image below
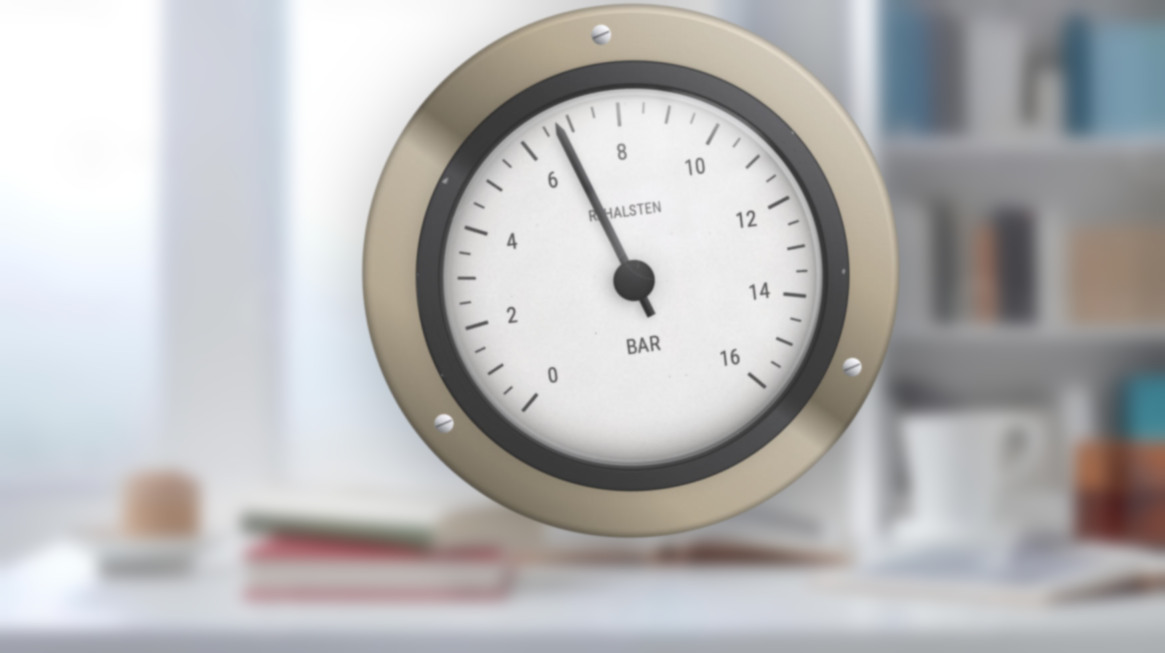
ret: 6.75bar
